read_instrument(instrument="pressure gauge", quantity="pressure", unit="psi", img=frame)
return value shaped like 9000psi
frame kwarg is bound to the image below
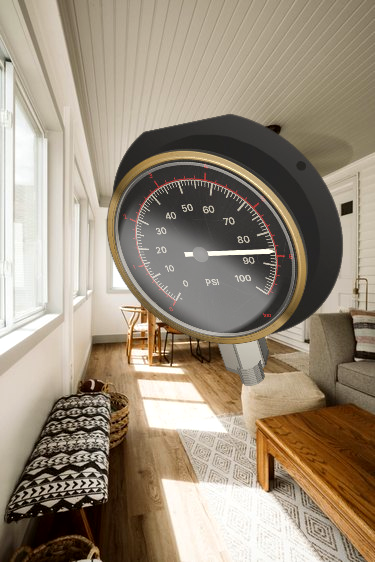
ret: 85psi
